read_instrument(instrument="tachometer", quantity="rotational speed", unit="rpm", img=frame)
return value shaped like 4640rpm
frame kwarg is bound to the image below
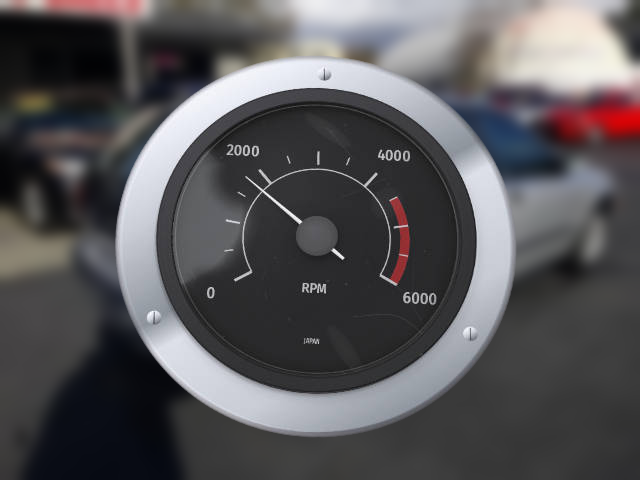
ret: 1750rpm
